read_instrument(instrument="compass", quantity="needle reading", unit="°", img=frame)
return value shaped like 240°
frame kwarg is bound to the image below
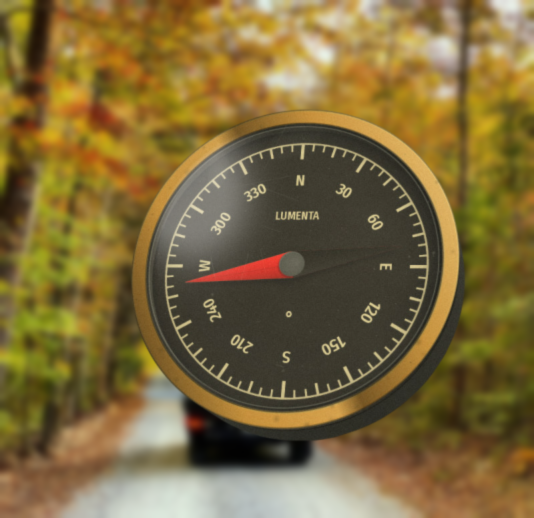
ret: 260°
